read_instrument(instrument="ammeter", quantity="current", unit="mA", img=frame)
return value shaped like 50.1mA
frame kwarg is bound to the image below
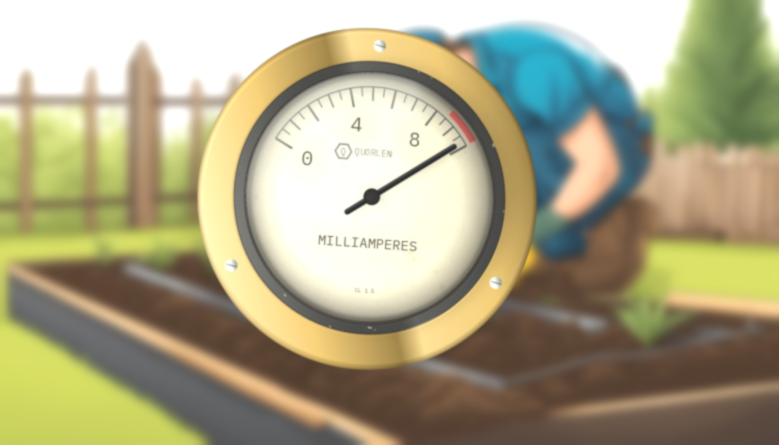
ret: 9.75mA
